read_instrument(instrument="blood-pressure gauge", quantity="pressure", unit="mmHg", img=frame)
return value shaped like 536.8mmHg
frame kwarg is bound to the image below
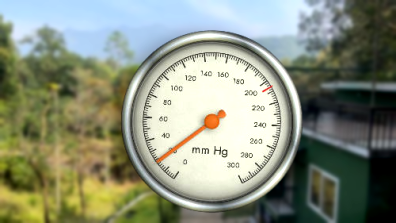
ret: 20mmHg
